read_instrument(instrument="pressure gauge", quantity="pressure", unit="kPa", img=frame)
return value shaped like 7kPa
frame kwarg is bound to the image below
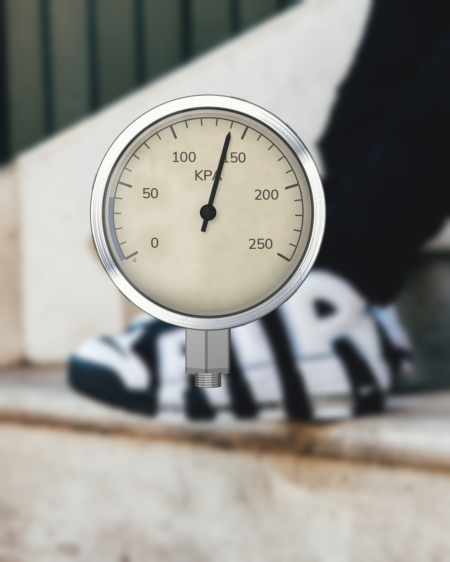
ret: 140kPa
